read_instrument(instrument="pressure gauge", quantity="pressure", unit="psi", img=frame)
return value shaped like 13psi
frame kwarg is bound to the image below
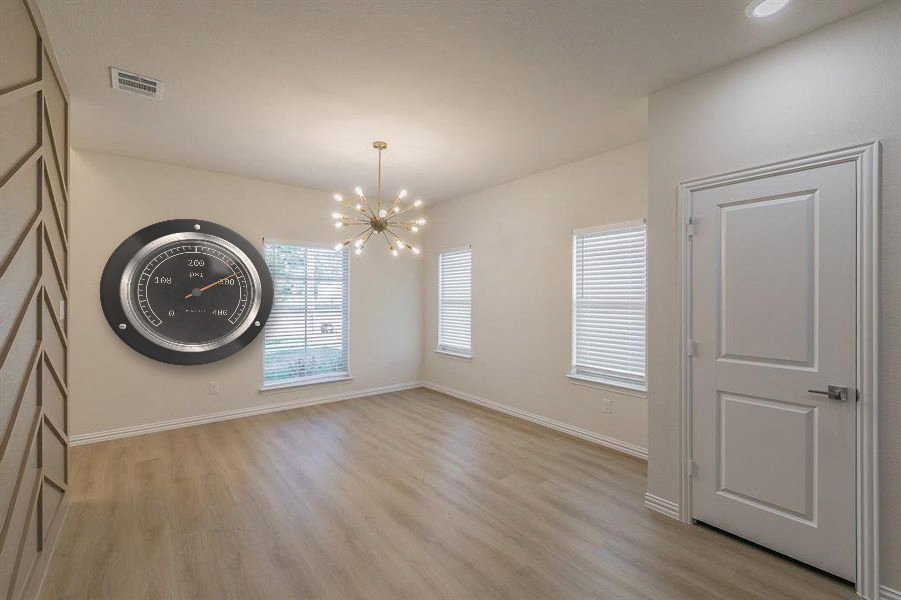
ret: 290psi
